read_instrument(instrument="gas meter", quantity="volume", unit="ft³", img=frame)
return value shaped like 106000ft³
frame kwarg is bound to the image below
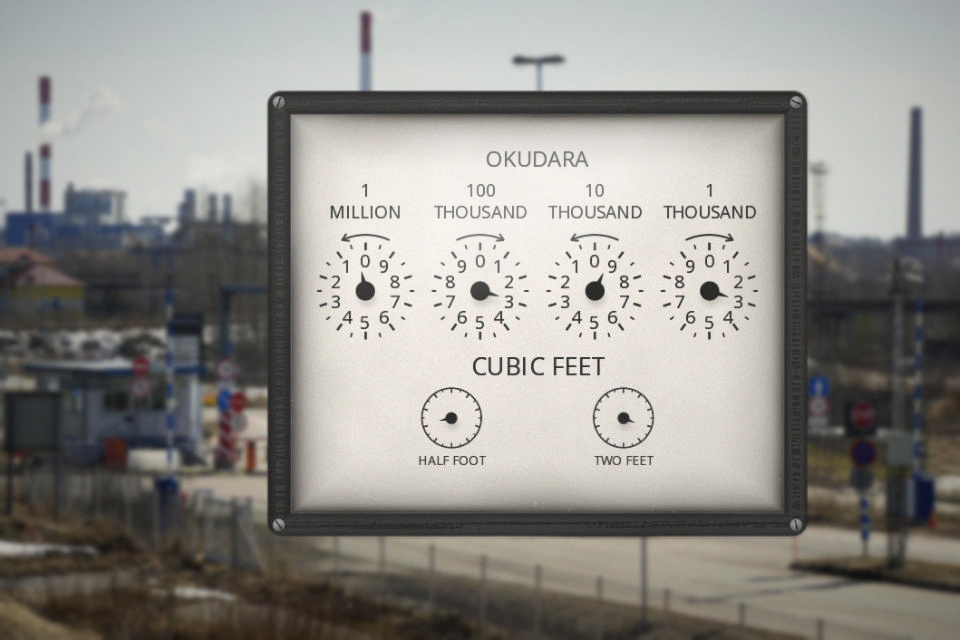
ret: 29300ft³
